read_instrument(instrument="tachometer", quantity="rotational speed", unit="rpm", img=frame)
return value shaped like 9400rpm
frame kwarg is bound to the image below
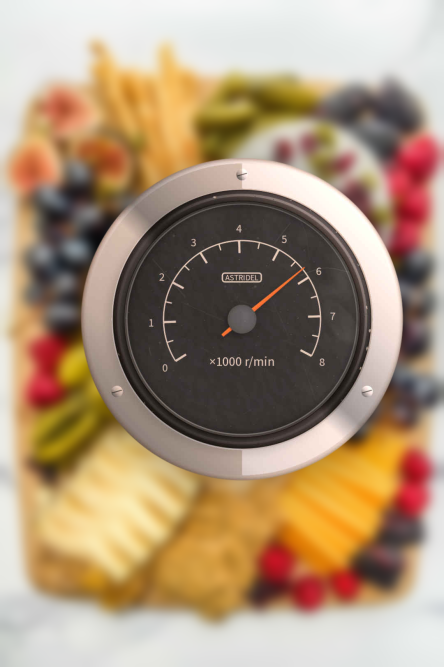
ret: 5750rpm
